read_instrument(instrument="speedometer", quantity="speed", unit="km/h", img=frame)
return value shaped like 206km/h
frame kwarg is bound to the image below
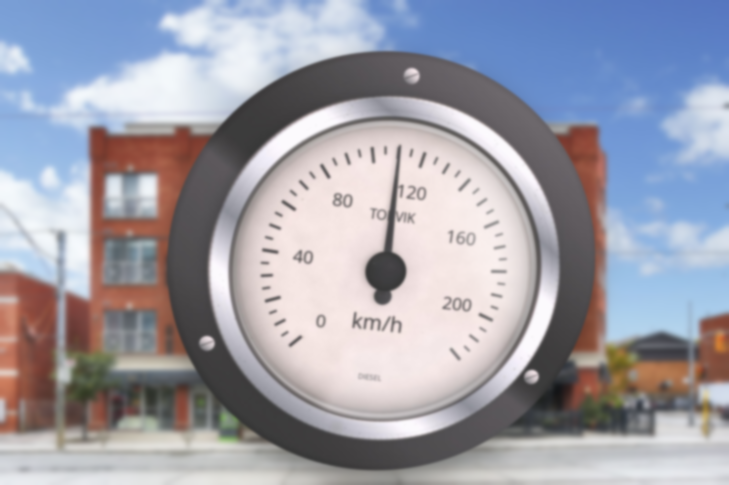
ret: 110km/h
